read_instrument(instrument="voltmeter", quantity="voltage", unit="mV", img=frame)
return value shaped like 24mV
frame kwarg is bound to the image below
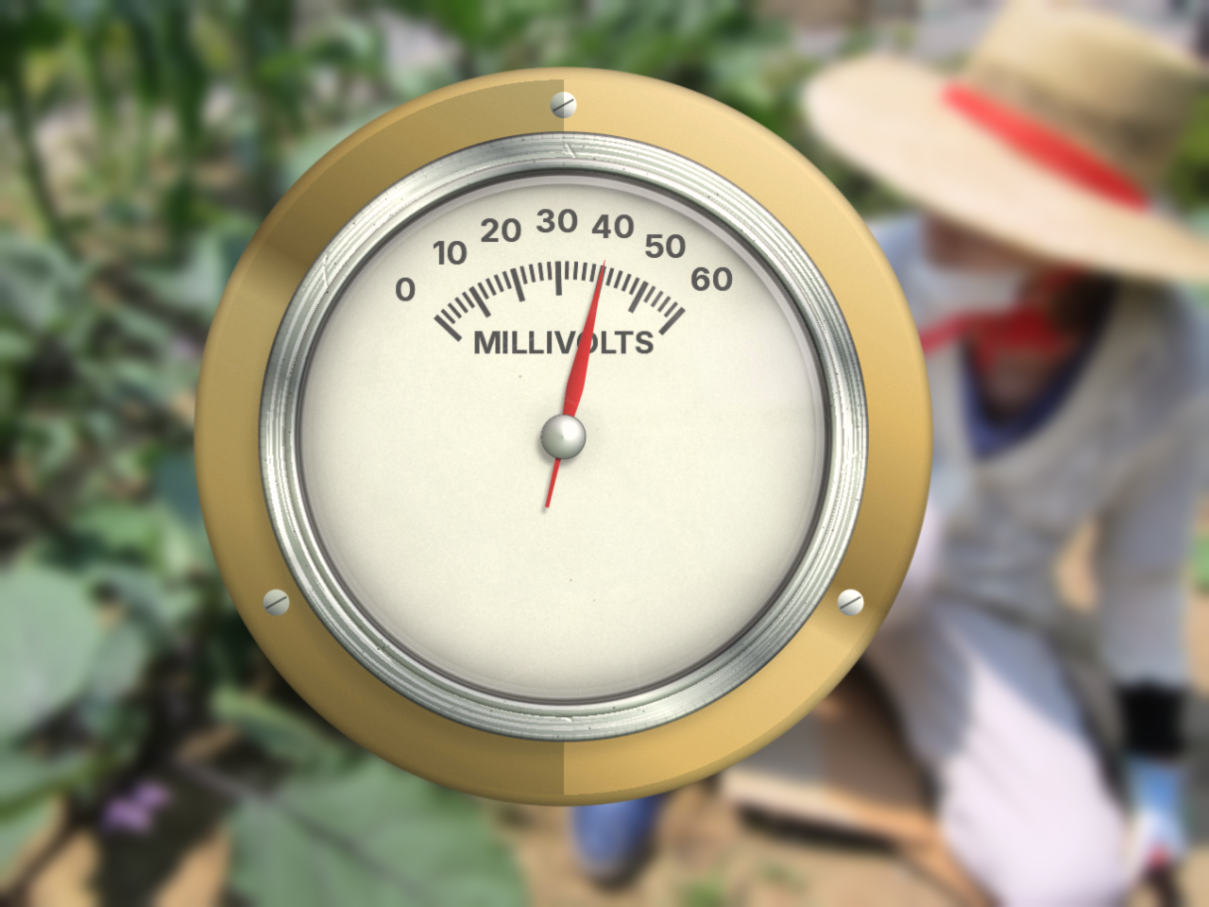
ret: 40mV
